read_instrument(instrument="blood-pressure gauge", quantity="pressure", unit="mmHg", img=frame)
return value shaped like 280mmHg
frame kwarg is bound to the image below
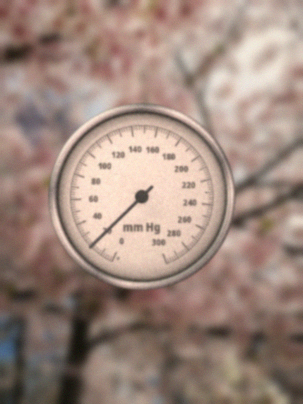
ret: 20mmHg
